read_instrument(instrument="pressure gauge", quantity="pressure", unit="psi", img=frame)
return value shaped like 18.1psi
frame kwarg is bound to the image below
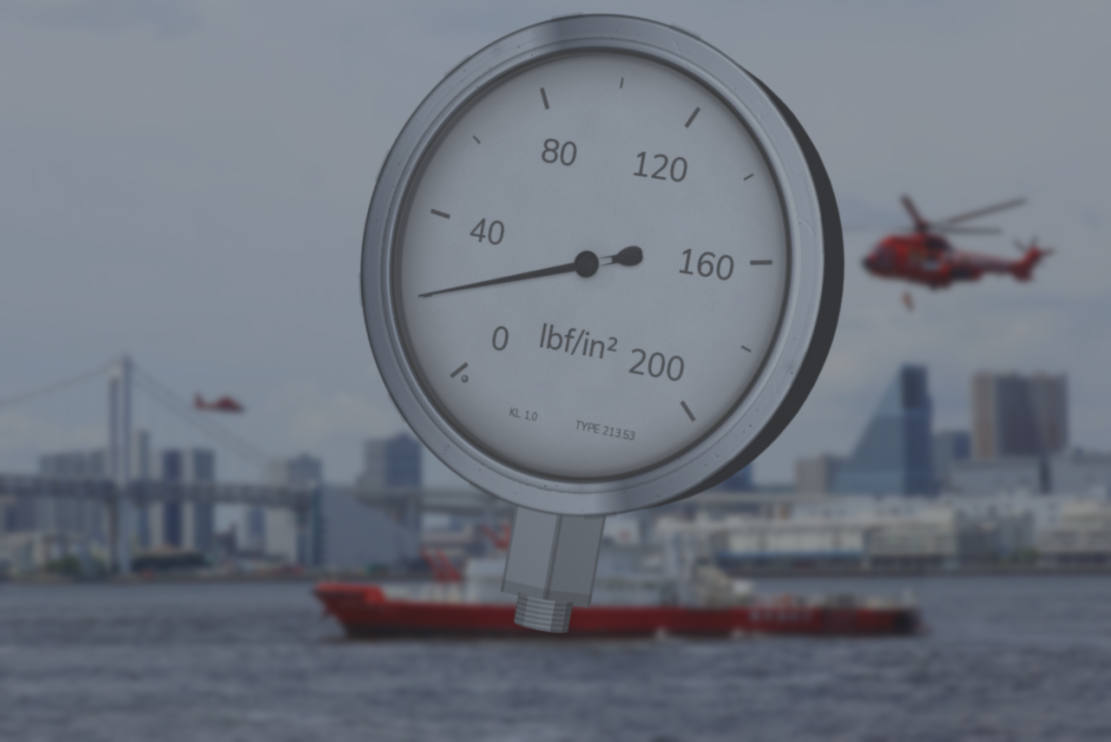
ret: 20psi
